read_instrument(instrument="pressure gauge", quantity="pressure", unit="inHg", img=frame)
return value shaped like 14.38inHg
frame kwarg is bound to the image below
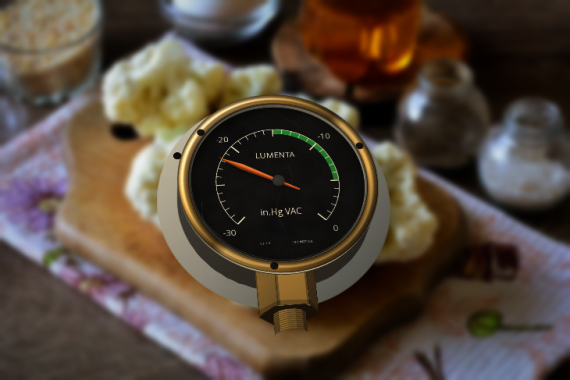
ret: -22inHg
